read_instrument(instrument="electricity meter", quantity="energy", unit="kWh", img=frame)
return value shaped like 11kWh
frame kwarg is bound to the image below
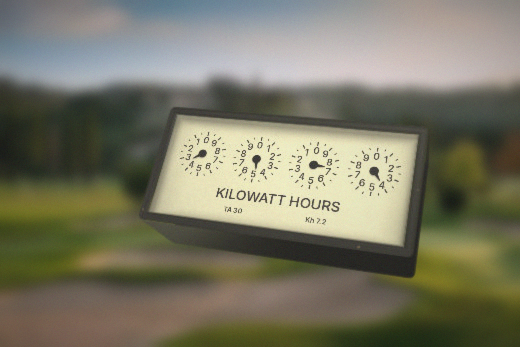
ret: 3474kWh
